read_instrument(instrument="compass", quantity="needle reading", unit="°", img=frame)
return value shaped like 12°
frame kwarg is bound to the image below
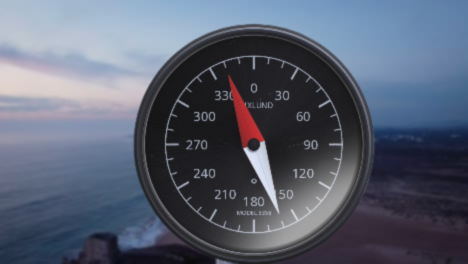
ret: 340°
